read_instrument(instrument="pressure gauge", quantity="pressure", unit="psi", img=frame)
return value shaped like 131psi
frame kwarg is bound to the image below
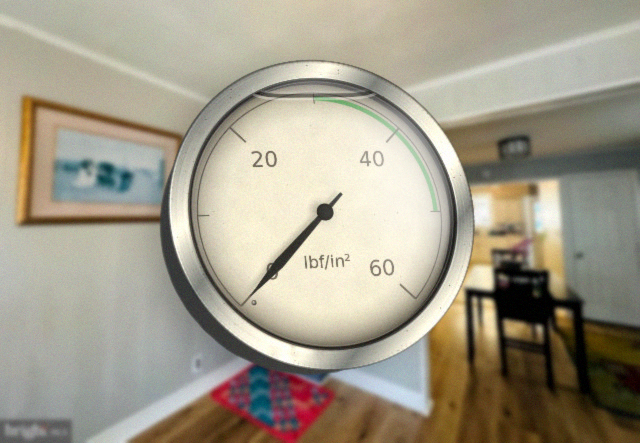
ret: 0psi
